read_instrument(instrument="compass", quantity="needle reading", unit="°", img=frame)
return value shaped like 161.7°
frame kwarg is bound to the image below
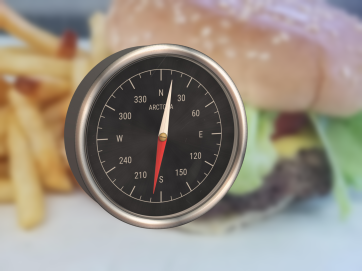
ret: 190°
